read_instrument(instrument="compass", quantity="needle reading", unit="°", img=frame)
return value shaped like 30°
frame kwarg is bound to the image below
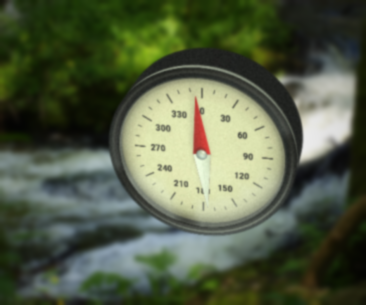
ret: 355°
